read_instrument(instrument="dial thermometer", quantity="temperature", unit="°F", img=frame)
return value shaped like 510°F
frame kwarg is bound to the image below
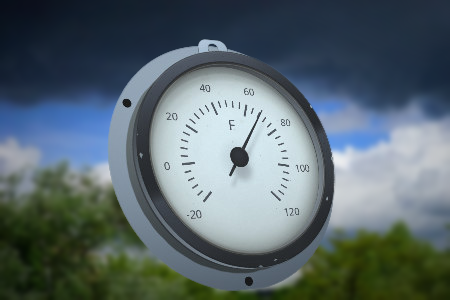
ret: 68°F
